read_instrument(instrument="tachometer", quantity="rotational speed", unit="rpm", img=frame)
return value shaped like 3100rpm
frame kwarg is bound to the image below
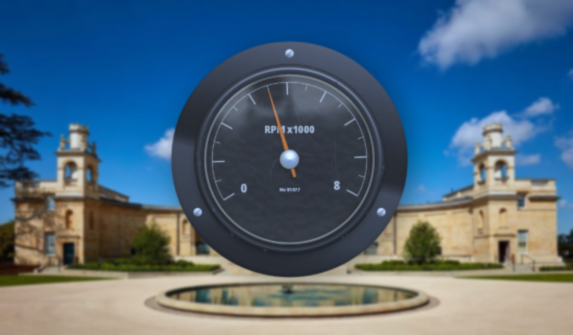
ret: 3500rpm
